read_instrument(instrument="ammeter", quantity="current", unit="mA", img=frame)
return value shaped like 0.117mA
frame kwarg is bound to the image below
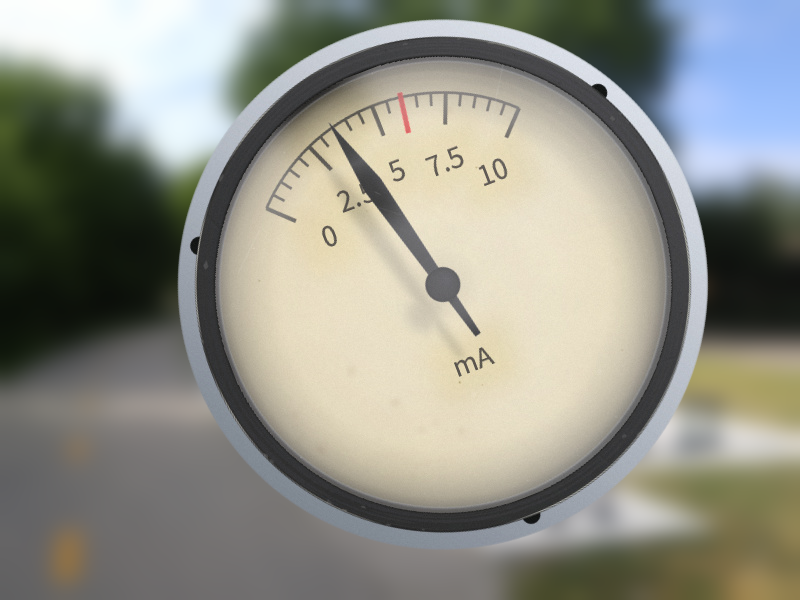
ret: 3.5mA
